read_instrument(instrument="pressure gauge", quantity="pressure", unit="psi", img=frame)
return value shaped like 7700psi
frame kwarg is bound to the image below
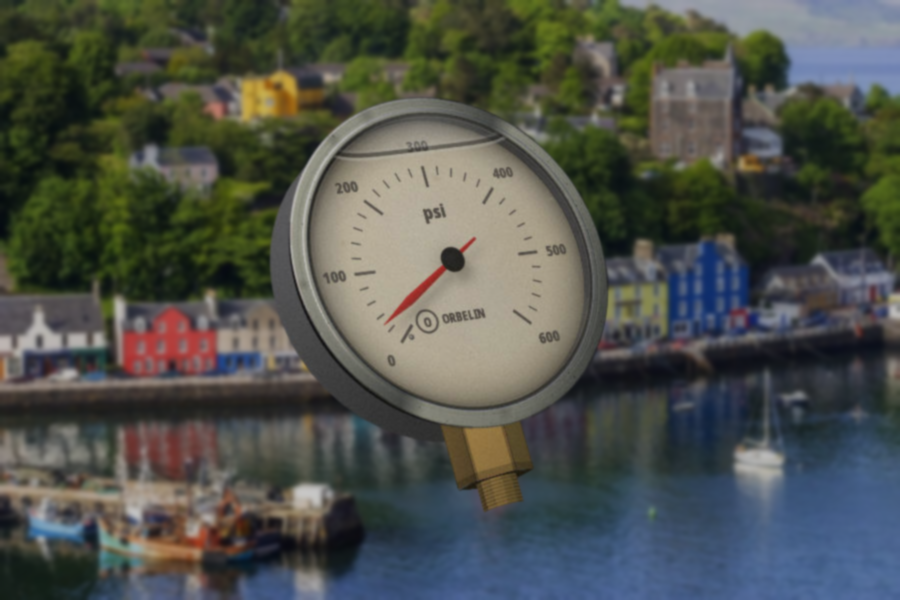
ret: 30psi
